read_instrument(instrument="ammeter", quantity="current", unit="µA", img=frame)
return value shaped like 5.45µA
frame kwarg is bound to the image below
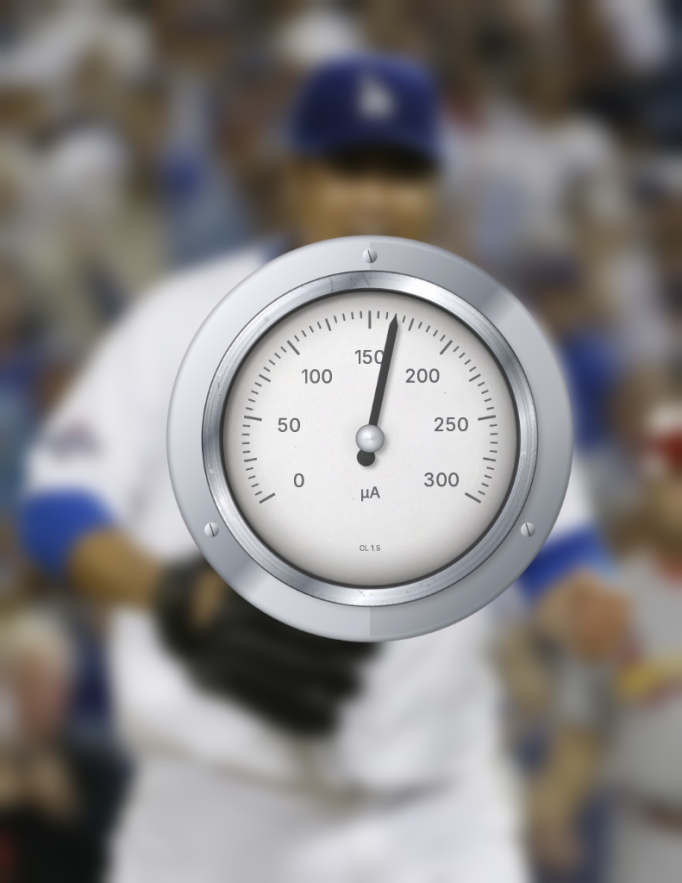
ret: 165µA
